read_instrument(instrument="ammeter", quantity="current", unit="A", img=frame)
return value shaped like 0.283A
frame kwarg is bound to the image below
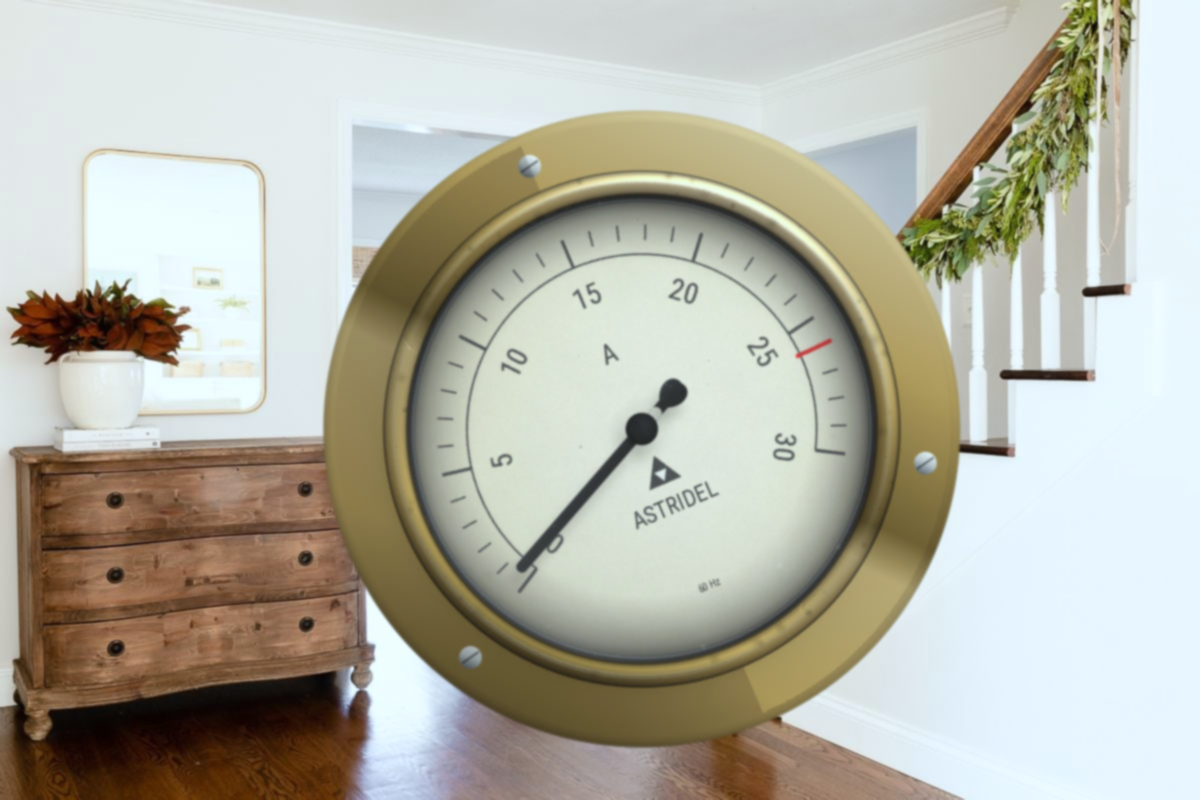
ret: 0.5A
